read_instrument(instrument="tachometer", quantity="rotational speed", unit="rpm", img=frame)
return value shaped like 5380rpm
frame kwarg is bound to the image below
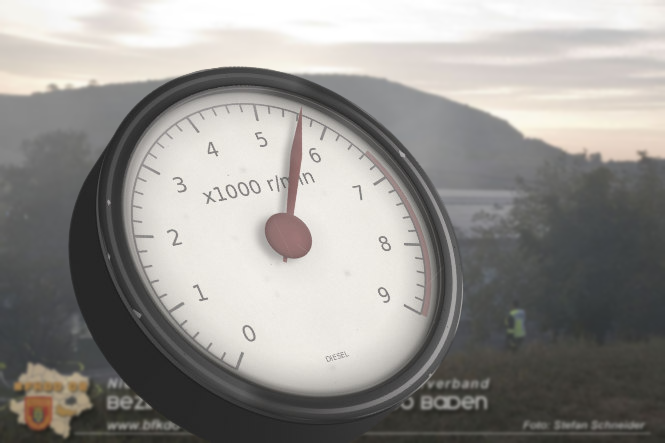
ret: 5600rpm
